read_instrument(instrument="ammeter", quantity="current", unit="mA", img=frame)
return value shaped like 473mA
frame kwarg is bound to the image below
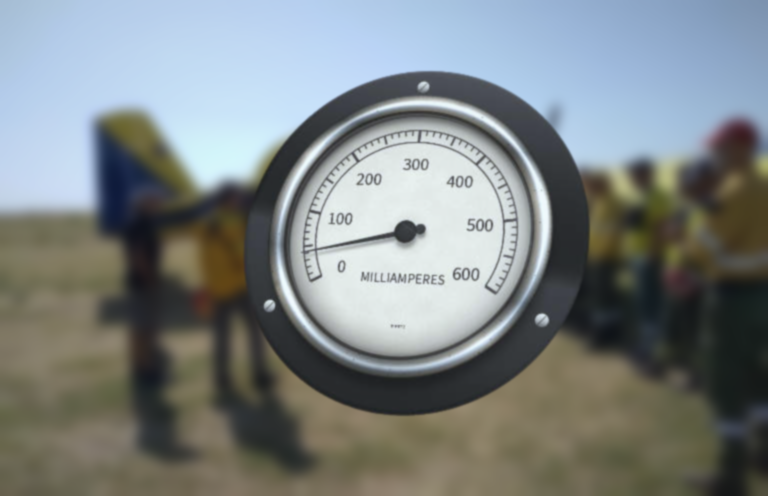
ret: 40mA
